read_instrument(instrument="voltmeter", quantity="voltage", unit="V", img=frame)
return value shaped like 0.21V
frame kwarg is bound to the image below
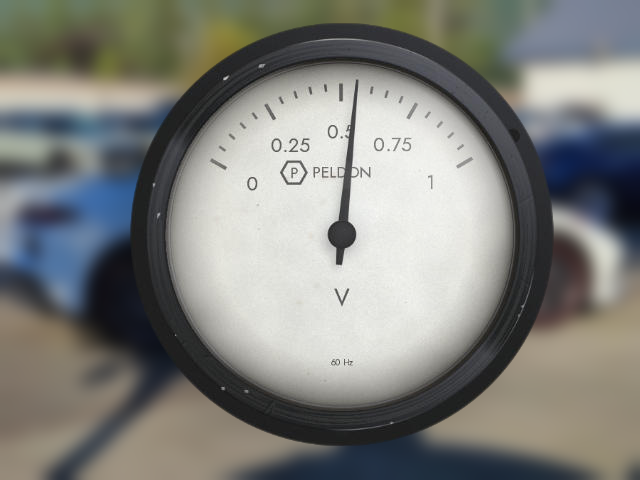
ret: 0.55V
